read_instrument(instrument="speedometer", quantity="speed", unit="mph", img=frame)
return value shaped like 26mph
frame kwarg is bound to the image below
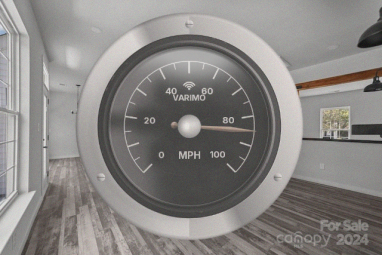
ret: 85mph
